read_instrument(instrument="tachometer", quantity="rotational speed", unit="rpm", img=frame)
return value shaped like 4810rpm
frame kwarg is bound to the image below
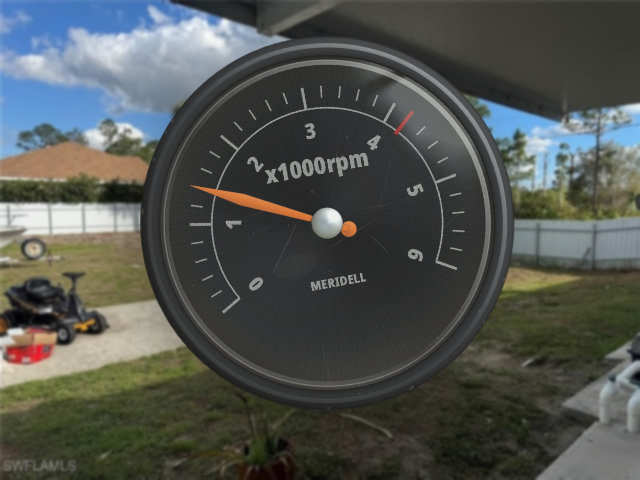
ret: 1400rpm
